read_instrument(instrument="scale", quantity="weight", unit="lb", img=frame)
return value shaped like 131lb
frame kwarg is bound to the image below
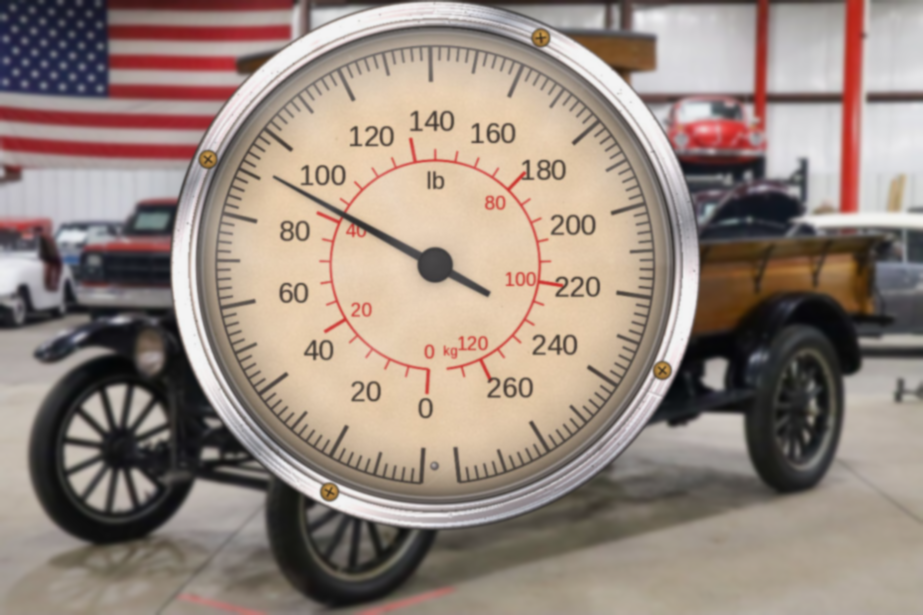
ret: 92lb
